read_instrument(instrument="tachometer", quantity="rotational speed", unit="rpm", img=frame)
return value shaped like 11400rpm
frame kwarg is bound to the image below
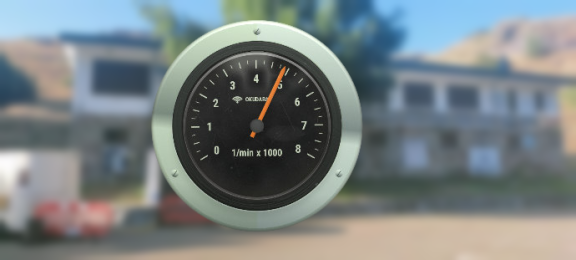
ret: 4875rpm
